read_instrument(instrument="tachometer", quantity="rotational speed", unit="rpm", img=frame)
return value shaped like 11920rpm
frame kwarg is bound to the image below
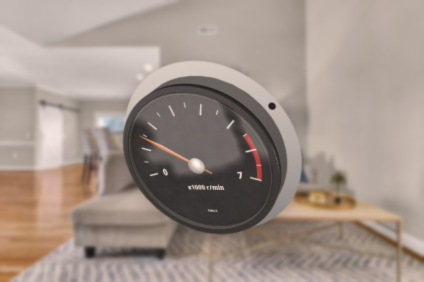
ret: 1500rpm
